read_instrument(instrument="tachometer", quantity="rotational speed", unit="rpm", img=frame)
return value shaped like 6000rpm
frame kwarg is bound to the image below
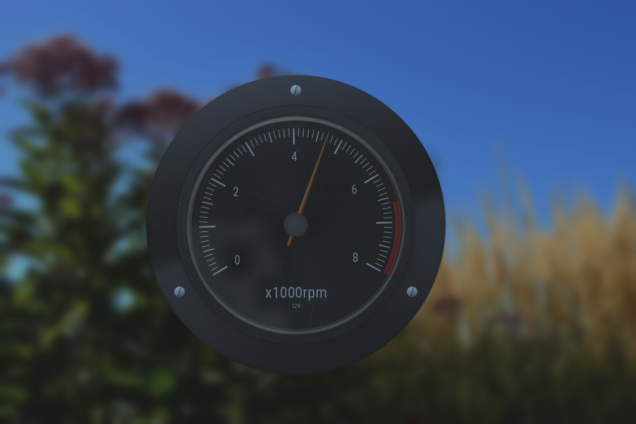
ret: 4700rpm
